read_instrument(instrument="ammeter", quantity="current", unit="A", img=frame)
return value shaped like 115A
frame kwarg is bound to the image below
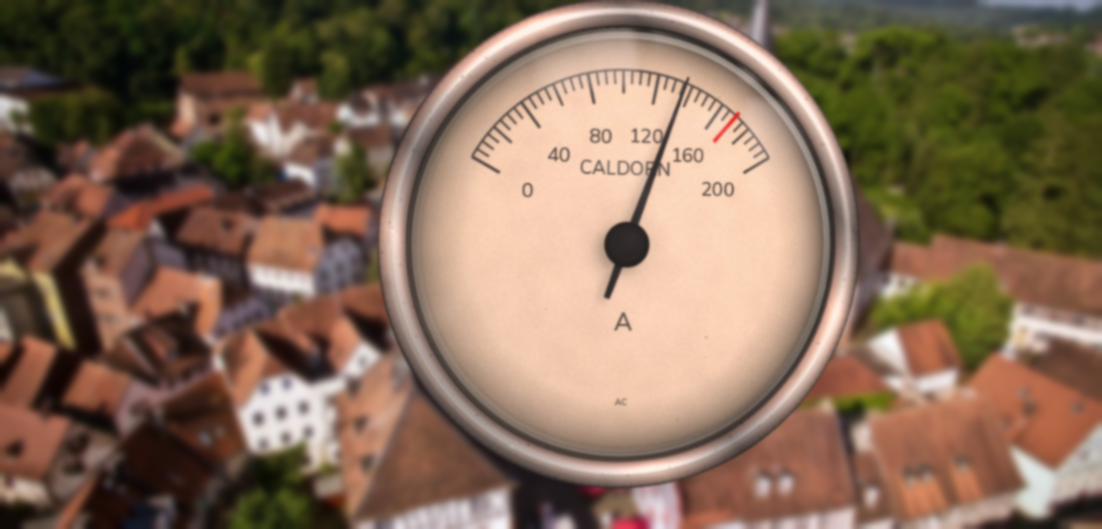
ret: 135A
